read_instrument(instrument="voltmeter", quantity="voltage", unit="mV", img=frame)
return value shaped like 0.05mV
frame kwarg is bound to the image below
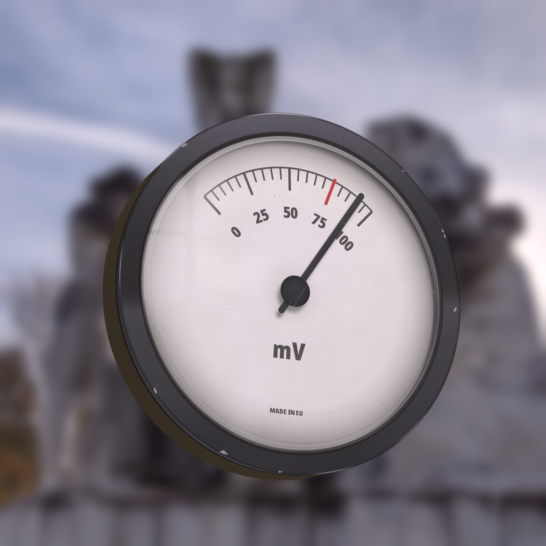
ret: 90mV
